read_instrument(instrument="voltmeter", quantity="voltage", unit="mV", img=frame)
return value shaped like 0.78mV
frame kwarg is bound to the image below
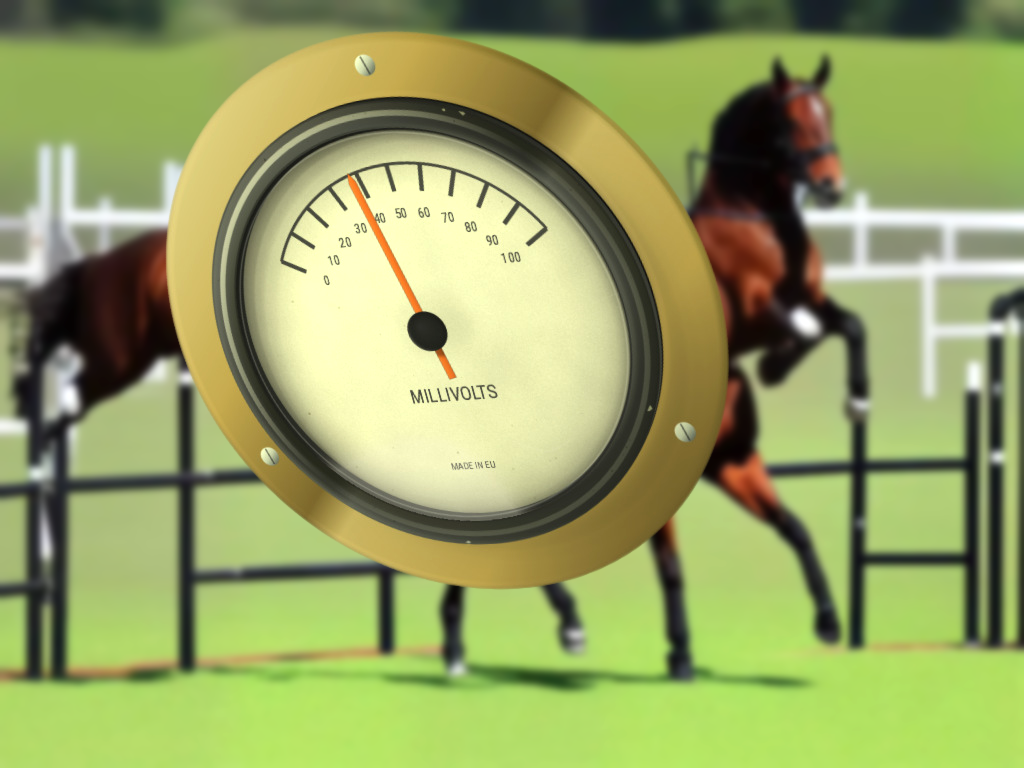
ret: 40mV
